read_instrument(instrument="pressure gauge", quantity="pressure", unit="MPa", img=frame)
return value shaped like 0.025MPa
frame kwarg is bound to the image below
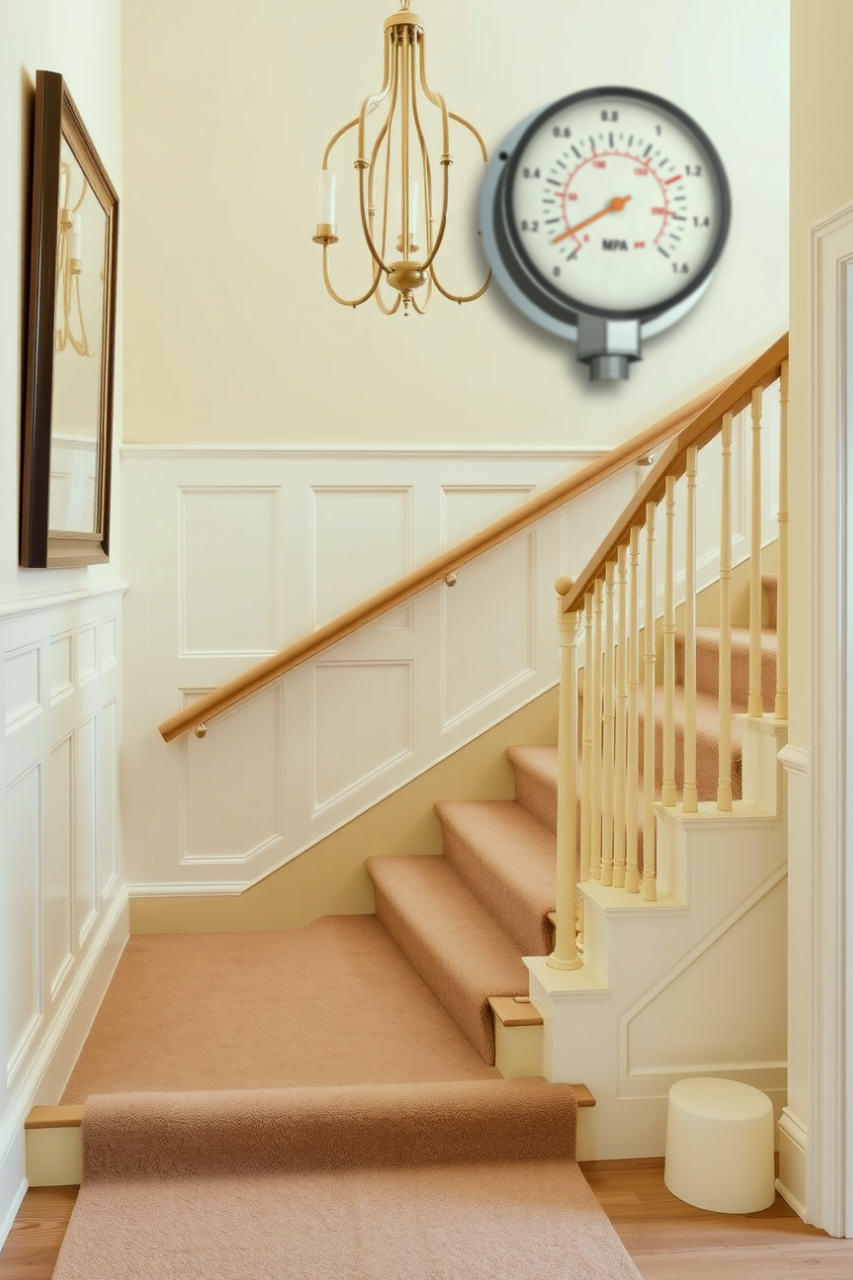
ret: 0.1MPa
